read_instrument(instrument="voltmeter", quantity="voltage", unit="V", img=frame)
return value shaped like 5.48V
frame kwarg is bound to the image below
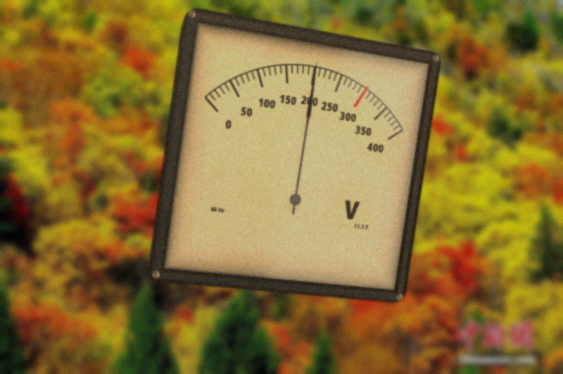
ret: 200V
